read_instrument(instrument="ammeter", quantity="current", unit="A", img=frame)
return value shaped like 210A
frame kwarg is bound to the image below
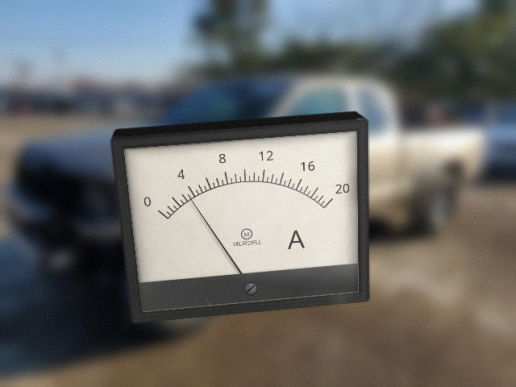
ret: 3.5A
